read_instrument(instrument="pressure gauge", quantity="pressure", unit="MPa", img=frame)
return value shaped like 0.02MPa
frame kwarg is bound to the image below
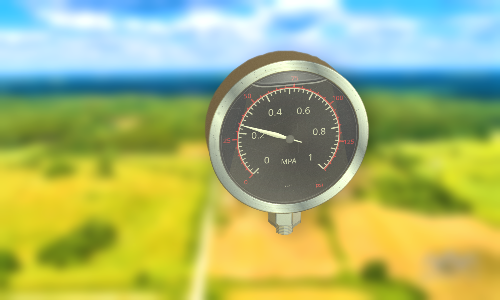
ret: 0.24MPa
